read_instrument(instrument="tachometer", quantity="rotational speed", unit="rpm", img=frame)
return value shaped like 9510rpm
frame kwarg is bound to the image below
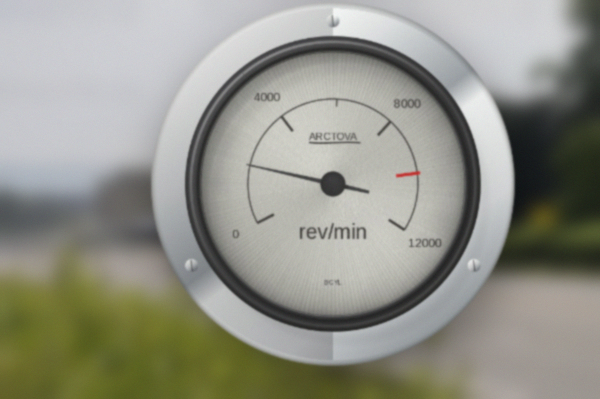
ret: 2000rpm
